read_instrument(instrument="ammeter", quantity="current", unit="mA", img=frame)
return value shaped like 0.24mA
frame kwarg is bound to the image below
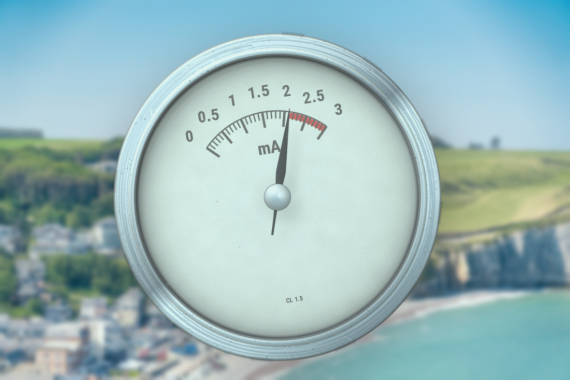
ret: 2.1mA
